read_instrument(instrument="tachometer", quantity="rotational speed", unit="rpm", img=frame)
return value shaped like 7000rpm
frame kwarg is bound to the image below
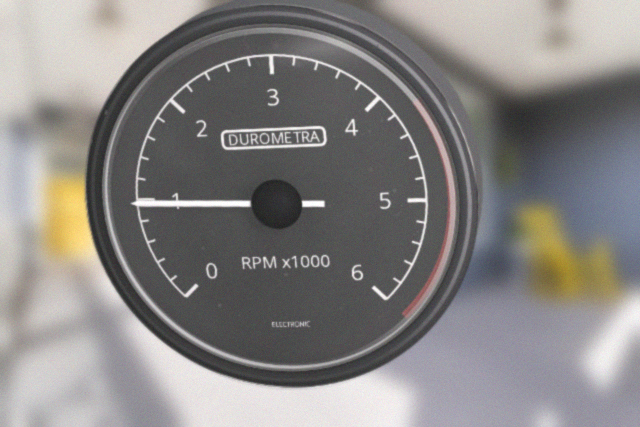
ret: 1000rpm
